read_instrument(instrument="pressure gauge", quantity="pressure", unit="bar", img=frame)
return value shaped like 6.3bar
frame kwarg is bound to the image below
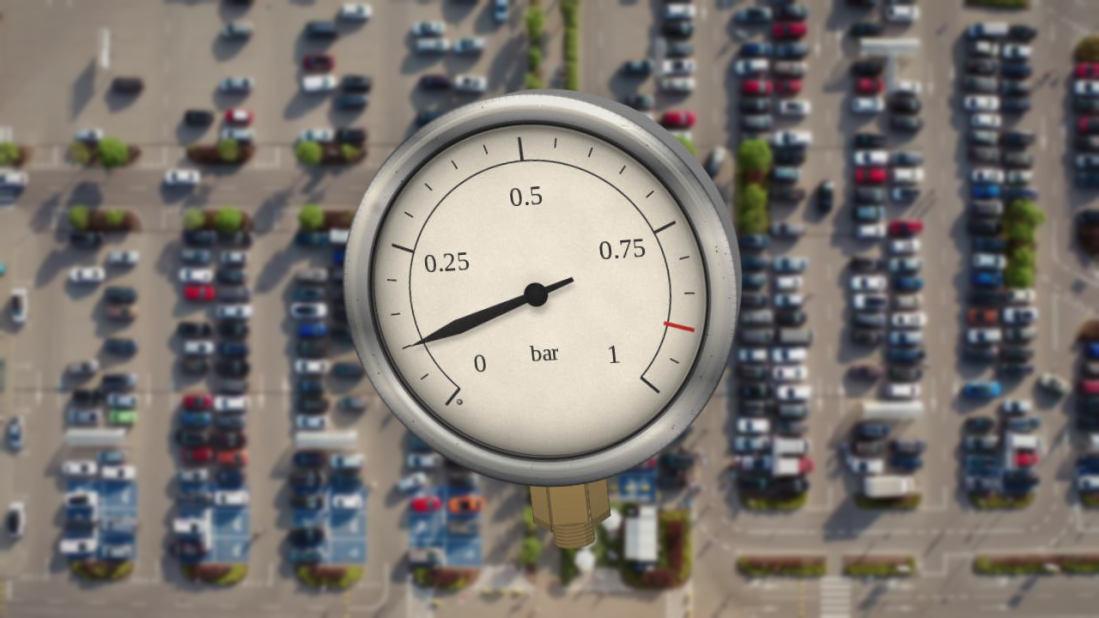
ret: 0.1bar
